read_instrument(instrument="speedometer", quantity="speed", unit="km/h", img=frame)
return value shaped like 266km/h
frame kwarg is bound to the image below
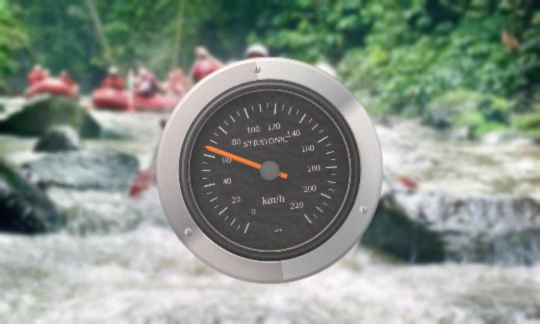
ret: 65km/h
